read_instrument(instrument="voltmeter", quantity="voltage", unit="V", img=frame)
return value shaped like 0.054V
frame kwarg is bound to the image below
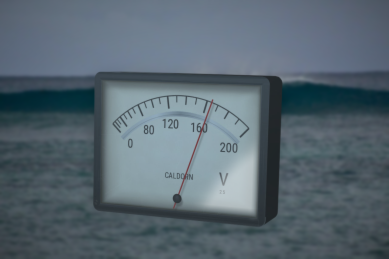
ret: 165V
